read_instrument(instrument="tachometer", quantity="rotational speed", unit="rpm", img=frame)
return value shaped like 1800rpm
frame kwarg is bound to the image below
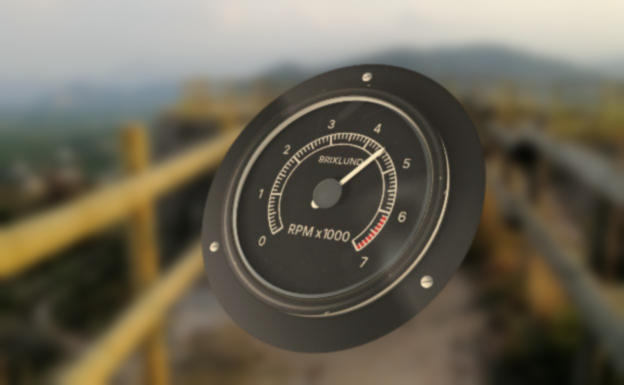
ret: 4500rpm
